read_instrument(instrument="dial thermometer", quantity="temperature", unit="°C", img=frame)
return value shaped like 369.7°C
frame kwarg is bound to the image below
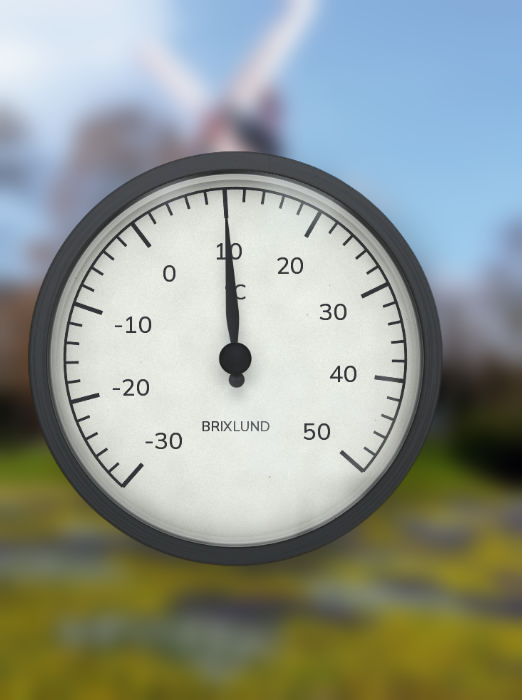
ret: 10°C
